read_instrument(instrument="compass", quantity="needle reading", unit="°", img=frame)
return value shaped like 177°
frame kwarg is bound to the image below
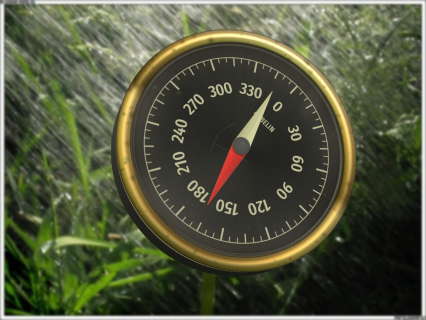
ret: 167.5°
